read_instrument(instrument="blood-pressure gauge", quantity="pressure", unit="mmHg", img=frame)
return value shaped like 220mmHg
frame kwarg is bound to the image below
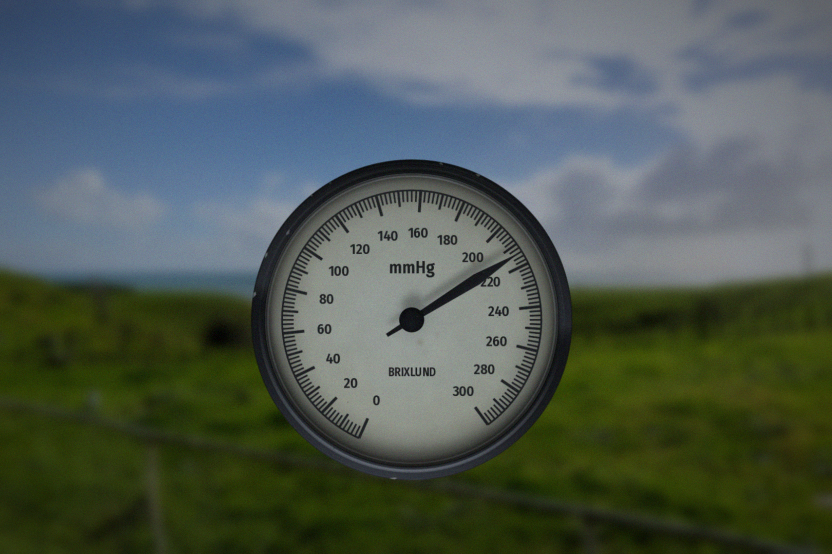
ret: 214mmHg
